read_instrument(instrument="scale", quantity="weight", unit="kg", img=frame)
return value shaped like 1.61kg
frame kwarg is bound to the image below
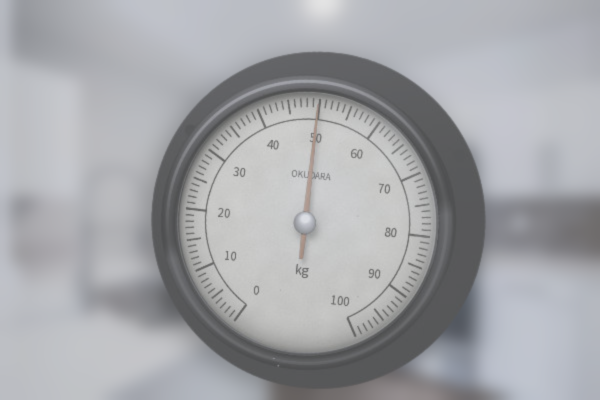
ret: 50kg
